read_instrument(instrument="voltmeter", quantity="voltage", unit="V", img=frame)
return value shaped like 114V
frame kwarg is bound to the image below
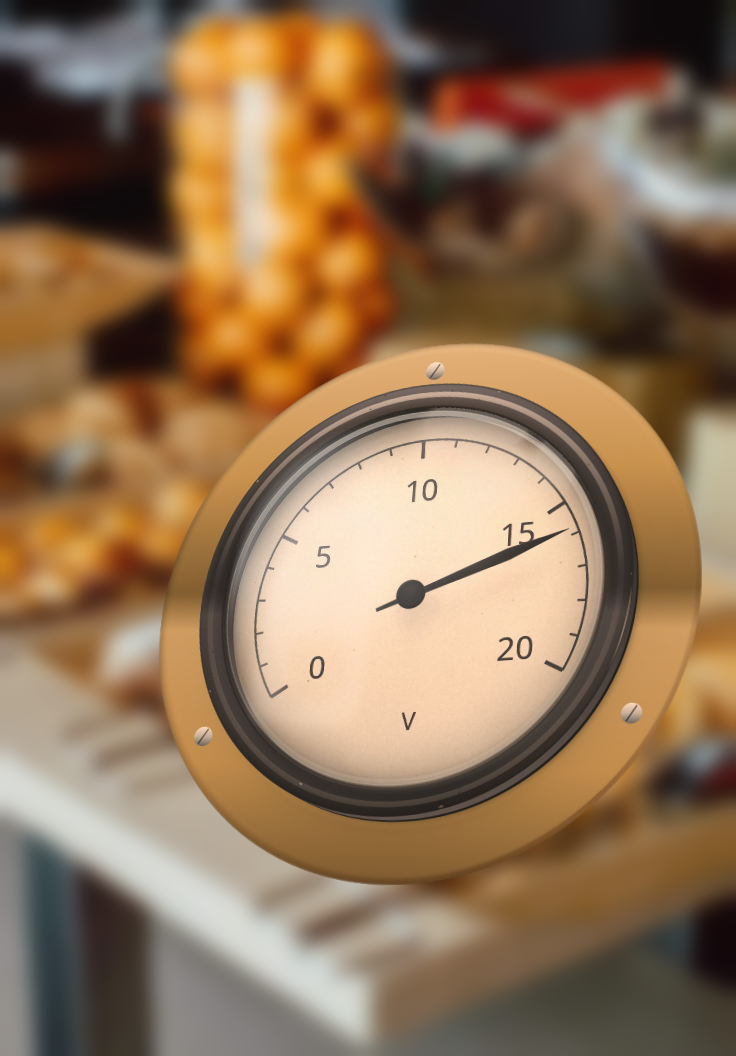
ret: 16V
